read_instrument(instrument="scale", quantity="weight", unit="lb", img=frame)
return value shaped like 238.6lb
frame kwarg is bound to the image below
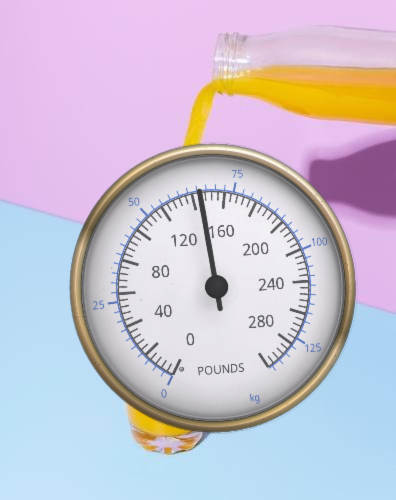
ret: 144lb
